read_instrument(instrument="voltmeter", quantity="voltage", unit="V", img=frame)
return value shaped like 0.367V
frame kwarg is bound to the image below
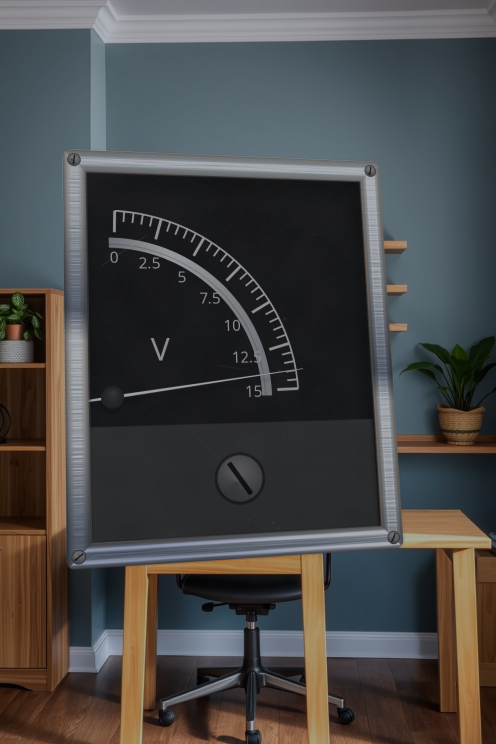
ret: 14V
